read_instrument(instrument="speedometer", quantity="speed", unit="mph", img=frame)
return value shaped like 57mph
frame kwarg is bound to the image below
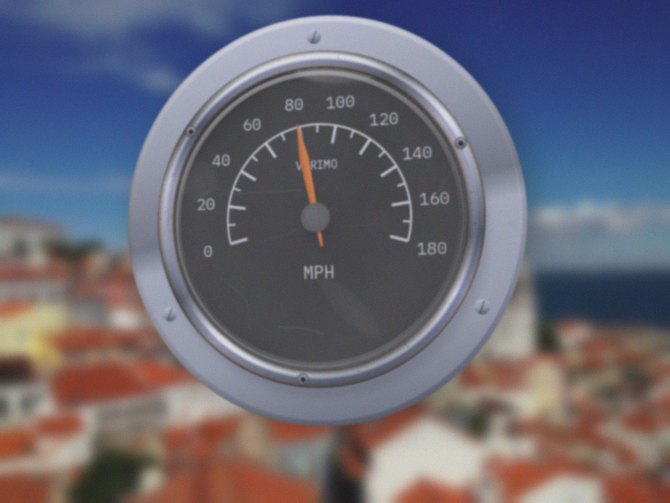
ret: 80mph
